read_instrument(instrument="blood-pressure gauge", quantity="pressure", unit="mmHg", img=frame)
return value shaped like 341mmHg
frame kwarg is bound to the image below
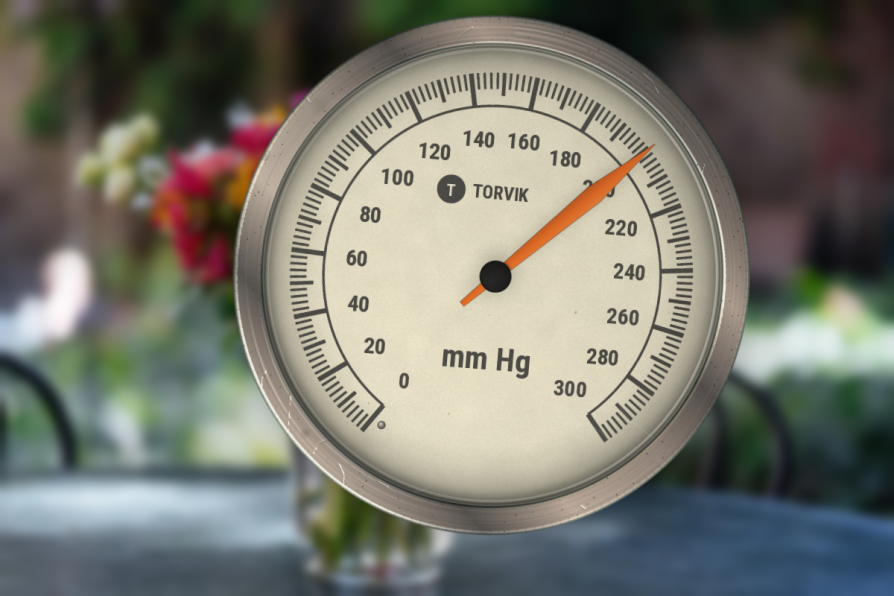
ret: 200mmHg
